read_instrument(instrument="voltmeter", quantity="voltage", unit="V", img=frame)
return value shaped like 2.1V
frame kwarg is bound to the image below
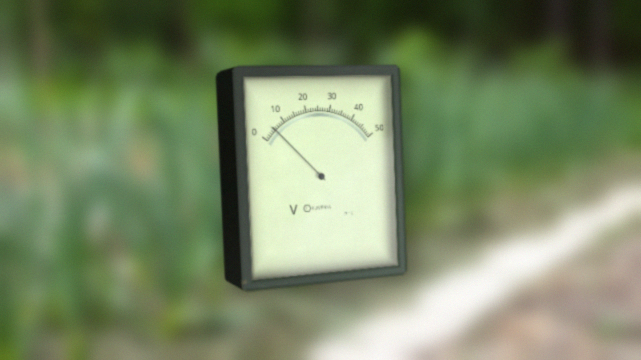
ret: 5V
